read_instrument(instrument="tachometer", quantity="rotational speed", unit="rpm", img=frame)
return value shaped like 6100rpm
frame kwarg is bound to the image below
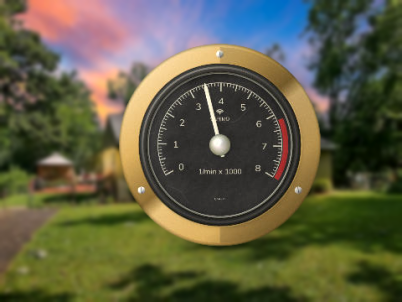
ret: 3500rpm
